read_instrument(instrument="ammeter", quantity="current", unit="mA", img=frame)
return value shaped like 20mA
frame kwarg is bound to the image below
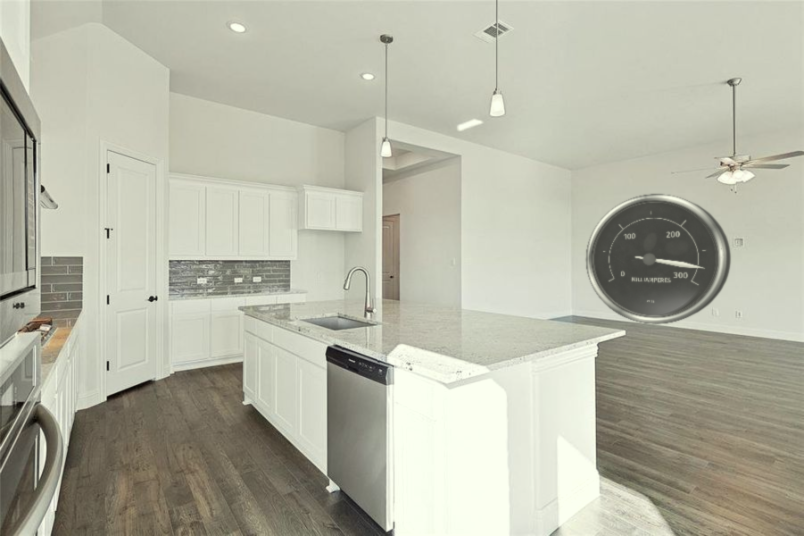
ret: 275mA
